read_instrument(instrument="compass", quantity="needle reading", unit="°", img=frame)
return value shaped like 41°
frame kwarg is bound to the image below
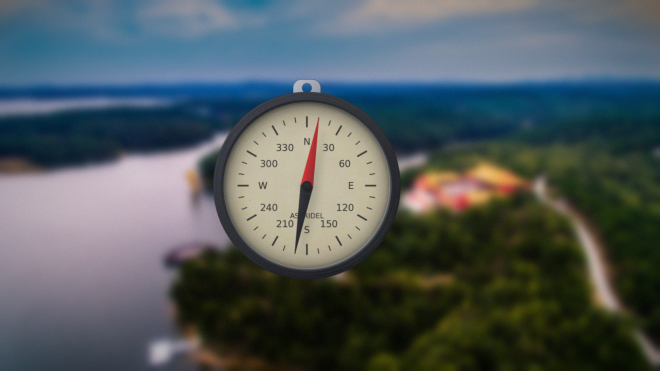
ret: 10°
